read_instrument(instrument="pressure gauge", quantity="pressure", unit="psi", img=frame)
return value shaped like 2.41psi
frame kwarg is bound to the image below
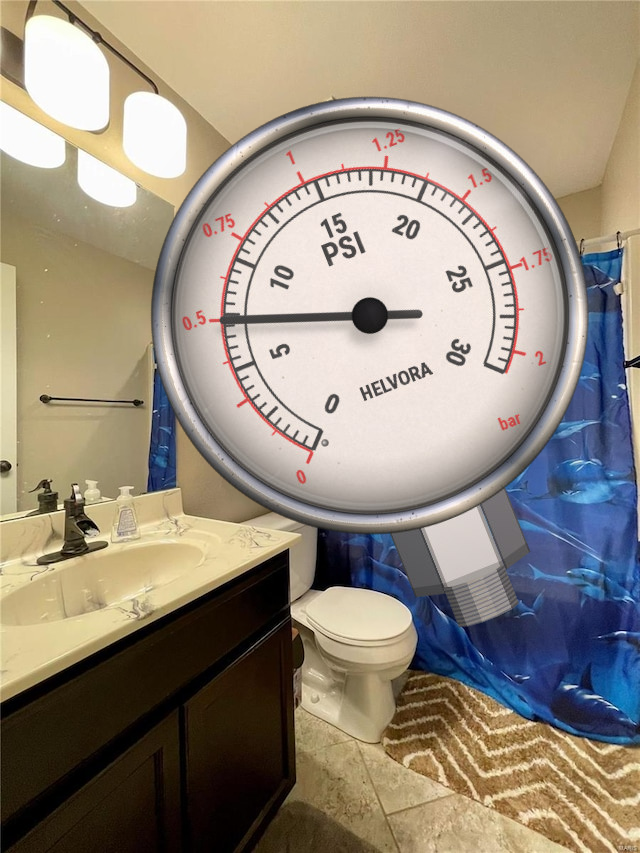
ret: 7.25psi
